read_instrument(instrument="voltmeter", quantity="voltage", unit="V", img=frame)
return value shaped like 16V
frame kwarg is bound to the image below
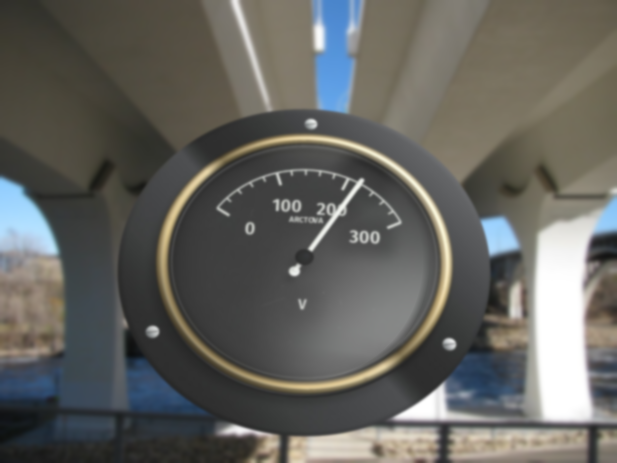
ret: 220V
